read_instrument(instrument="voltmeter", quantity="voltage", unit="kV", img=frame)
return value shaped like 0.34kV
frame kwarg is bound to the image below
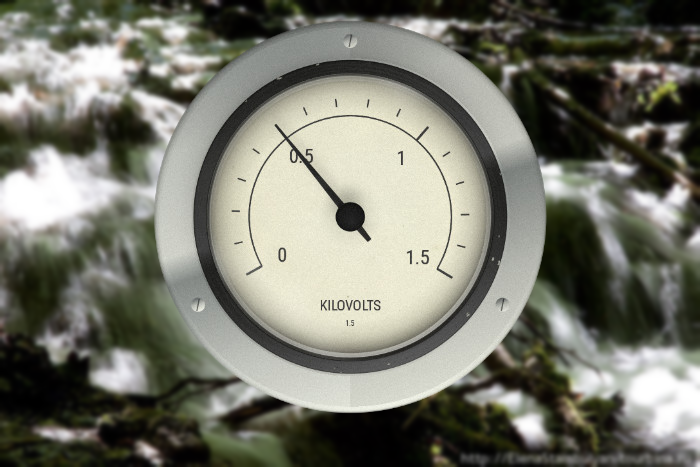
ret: 0.5kV
